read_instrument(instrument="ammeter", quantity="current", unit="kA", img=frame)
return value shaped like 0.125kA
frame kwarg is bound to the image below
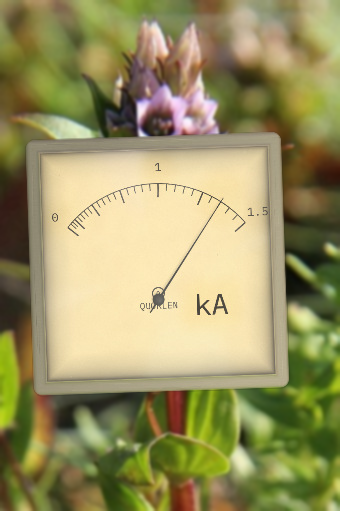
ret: 1.35kA
